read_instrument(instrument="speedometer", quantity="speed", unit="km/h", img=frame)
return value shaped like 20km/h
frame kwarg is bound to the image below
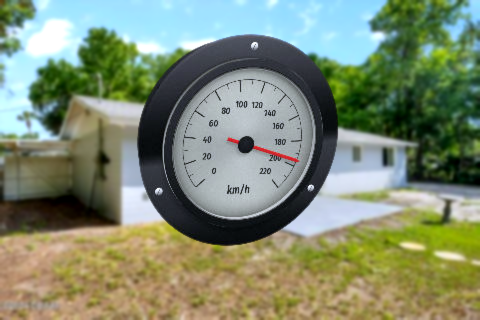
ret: 195km/h
